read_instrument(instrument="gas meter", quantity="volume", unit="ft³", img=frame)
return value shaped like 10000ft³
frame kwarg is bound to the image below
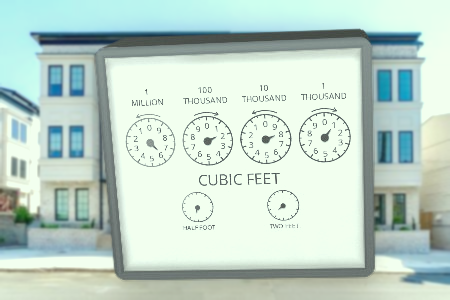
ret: 618100ft³
